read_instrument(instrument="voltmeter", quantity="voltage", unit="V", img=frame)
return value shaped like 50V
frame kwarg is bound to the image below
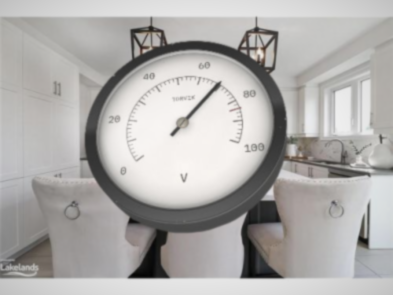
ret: 70V
